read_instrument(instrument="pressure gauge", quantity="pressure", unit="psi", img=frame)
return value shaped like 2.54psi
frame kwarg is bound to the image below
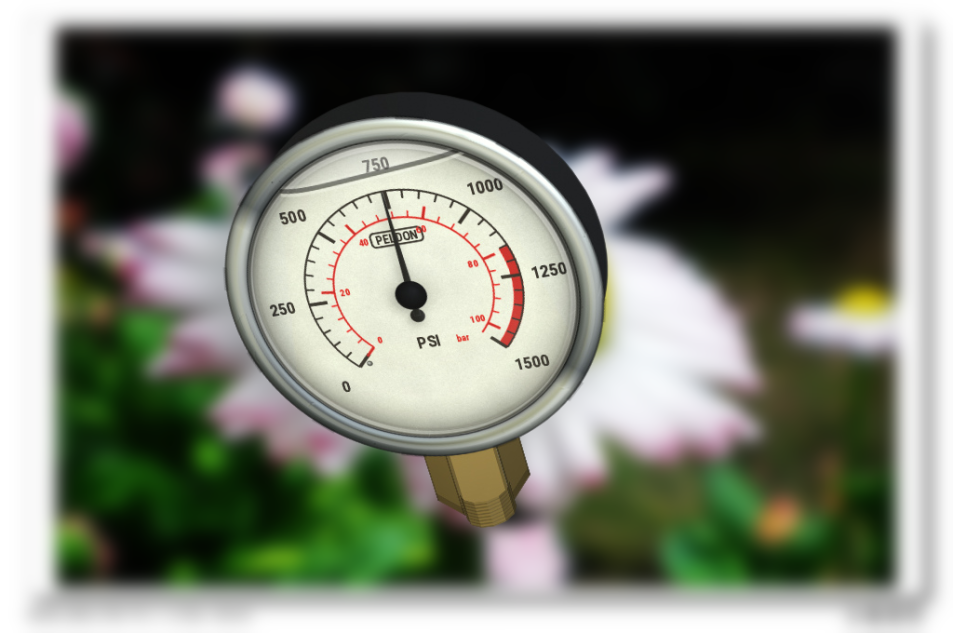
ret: 750psi
